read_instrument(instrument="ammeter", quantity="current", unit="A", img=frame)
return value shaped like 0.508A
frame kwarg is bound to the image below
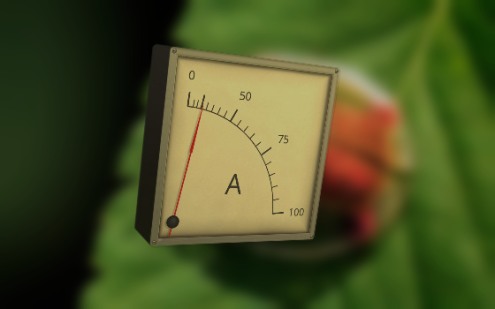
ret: 25A
